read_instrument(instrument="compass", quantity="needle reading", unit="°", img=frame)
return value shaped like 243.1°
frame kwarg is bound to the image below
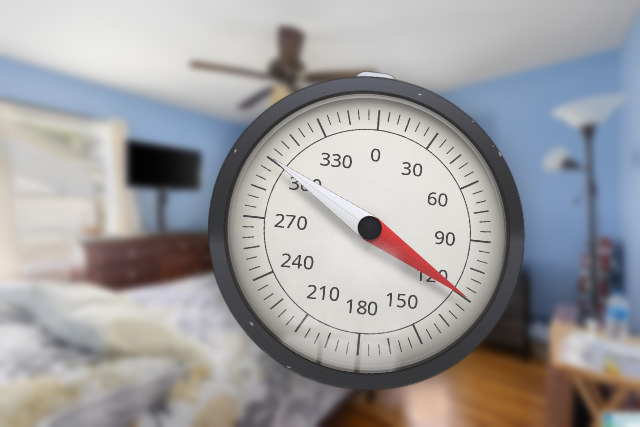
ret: 120°
